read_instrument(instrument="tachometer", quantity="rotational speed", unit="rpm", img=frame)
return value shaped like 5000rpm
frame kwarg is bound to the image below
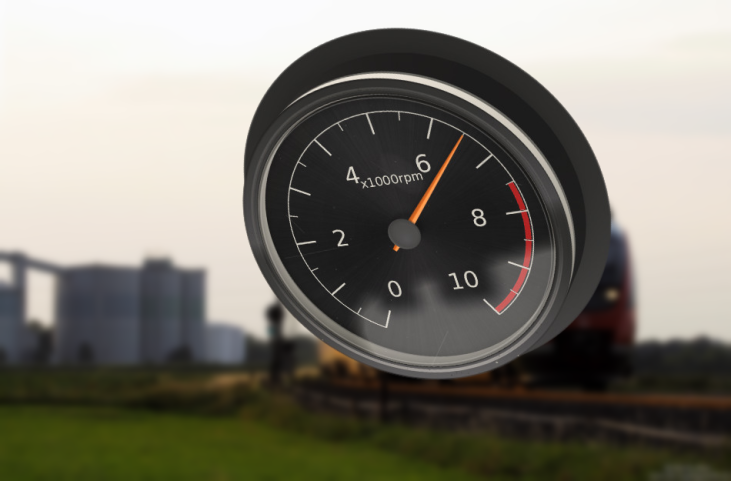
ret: 6500rpm
